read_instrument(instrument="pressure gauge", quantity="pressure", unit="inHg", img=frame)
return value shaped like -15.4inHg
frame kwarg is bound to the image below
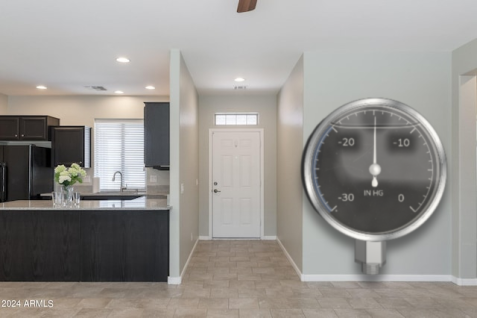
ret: -15inHg
